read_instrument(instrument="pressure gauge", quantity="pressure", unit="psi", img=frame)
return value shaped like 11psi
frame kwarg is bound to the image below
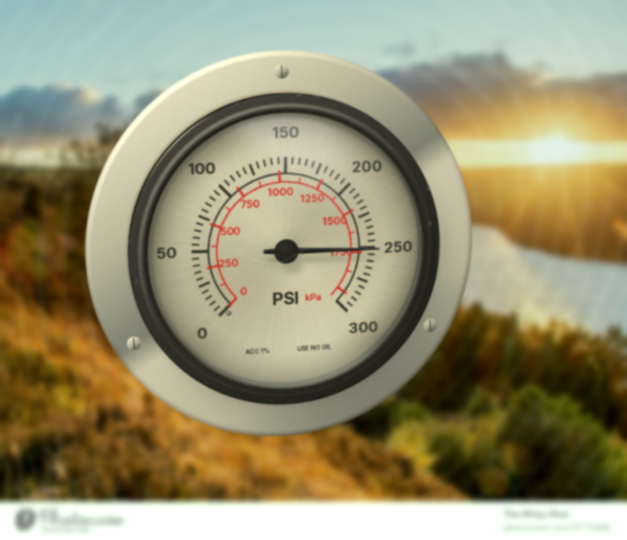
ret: 250psi
